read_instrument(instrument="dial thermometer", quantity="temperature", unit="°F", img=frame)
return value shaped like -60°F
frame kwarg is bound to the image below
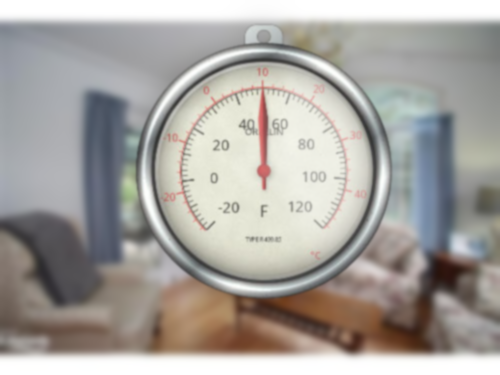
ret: 50°F
